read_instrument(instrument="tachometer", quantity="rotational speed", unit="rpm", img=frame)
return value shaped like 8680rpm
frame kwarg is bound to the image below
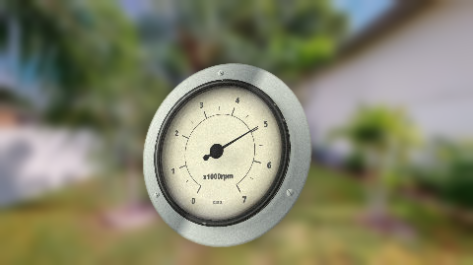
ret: 5000rpm
